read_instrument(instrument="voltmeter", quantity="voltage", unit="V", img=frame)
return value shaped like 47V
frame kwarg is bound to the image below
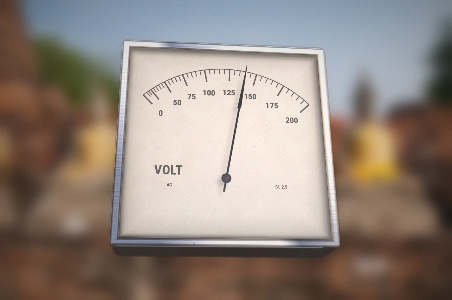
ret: 140V
